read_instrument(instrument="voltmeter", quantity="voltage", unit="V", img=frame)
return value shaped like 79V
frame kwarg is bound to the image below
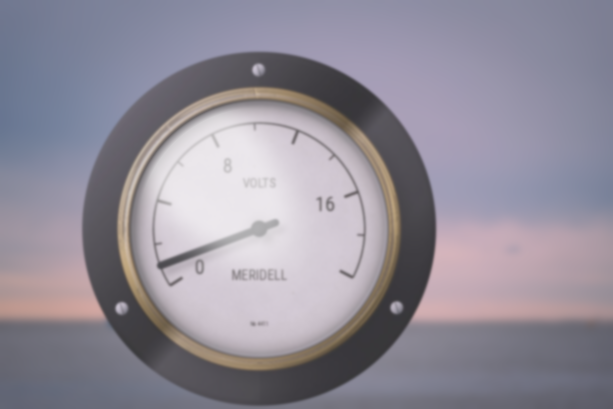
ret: 1V
